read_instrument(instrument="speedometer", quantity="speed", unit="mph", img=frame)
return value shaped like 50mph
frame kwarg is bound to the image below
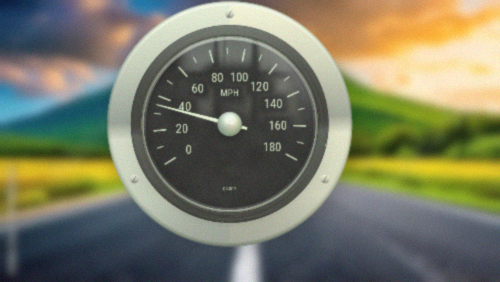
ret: 35mph
